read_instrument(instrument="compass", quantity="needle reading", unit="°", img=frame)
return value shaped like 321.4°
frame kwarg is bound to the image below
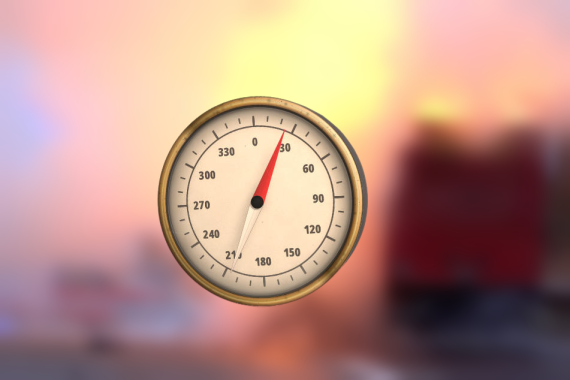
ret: 25°
